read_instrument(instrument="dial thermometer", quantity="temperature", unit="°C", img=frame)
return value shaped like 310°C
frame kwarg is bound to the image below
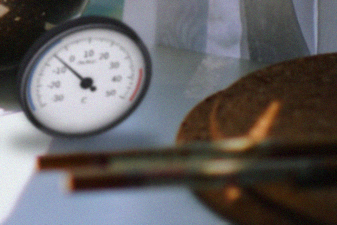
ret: -5°C
